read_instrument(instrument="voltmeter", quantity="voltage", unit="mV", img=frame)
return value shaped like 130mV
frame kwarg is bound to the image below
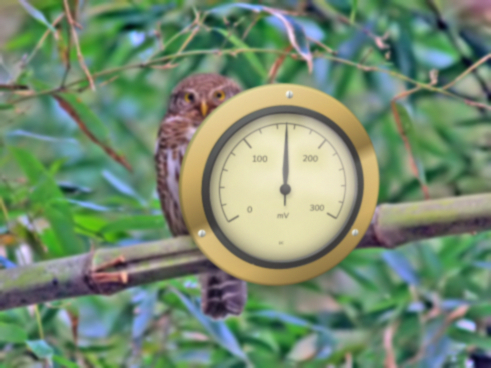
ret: 150mV
